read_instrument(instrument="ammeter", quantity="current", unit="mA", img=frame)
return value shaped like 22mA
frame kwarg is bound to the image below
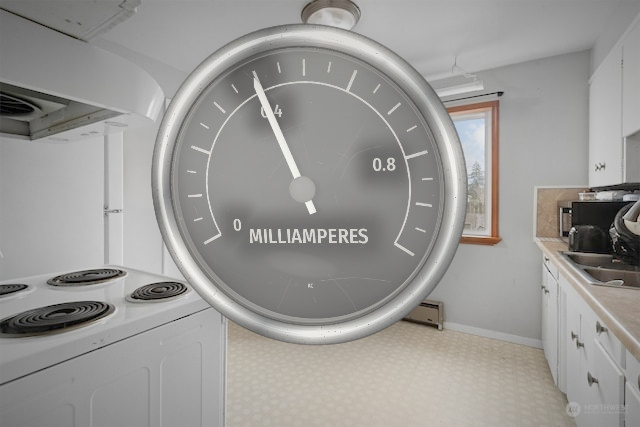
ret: 0.4mA
